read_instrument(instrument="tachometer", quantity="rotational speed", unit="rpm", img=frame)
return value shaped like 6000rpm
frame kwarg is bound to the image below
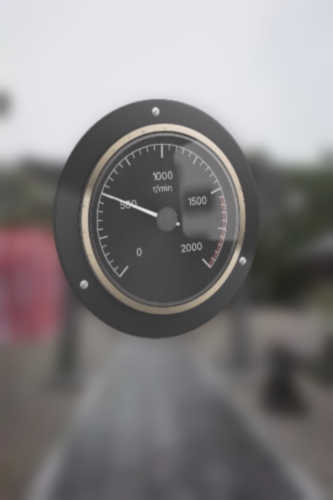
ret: 500rpm
